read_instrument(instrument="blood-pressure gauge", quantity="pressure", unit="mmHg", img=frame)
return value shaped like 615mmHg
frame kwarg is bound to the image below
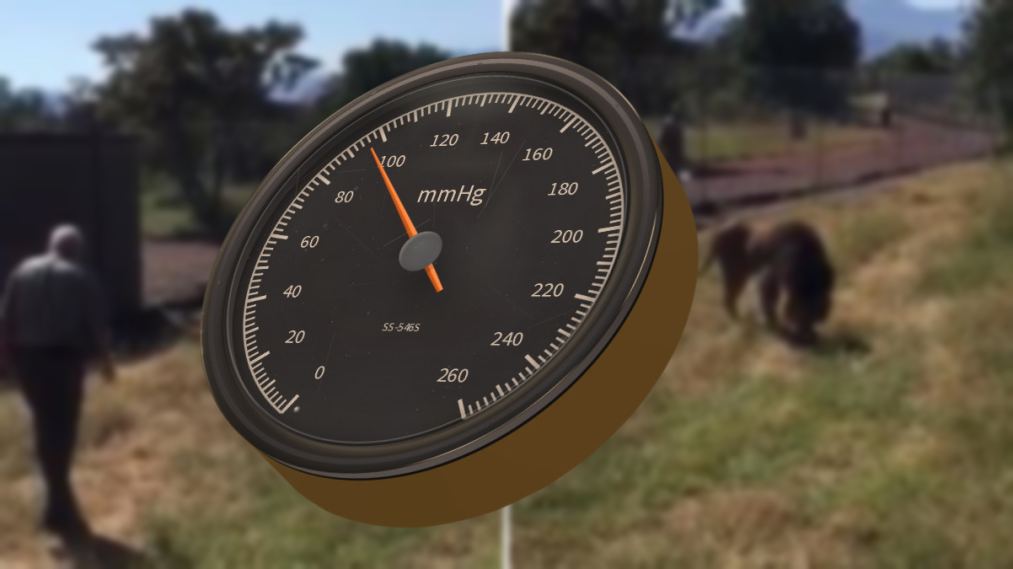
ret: 96mmHg
